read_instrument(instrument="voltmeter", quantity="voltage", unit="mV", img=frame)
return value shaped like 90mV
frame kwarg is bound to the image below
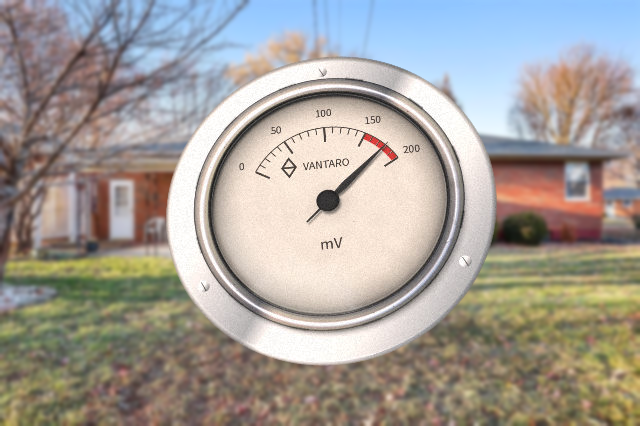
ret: 180mV
